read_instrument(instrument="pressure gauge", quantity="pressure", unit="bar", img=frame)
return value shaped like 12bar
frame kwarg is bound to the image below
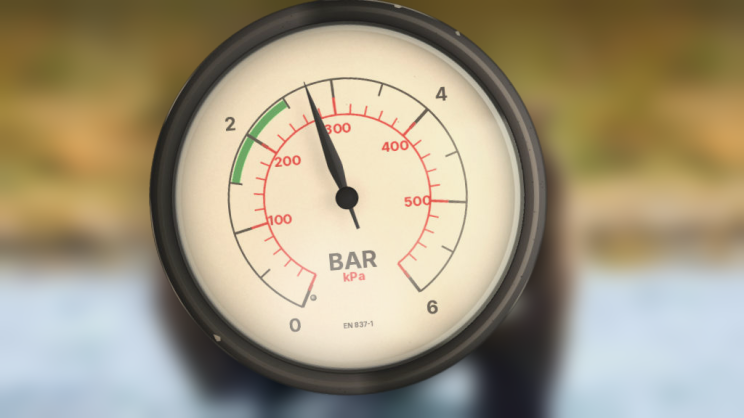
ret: 2.75bar
